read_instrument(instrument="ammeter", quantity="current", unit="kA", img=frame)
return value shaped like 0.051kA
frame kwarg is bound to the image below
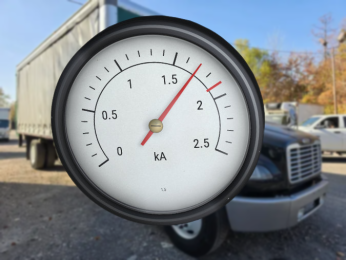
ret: 1.7kA
